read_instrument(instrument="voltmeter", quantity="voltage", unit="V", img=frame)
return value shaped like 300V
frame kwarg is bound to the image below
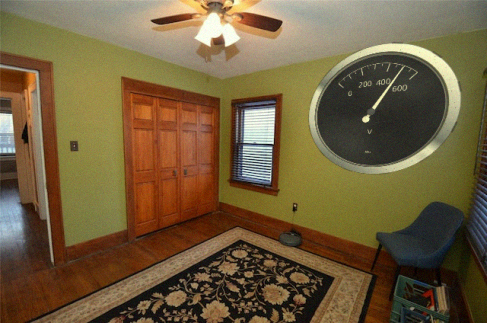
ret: 500V
